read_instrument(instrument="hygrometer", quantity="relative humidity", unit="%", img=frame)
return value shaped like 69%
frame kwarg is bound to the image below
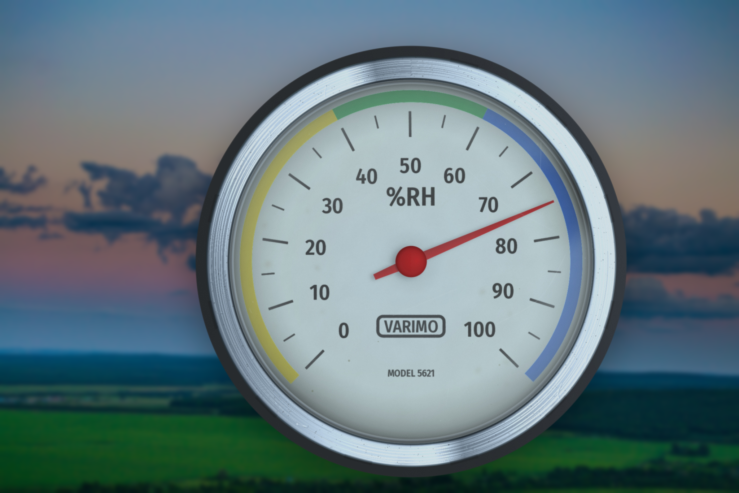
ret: 75%
